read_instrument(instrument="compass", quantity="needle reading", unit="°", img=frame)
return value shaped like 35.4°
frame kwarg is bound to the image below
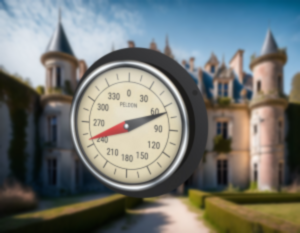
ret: 247.5°
